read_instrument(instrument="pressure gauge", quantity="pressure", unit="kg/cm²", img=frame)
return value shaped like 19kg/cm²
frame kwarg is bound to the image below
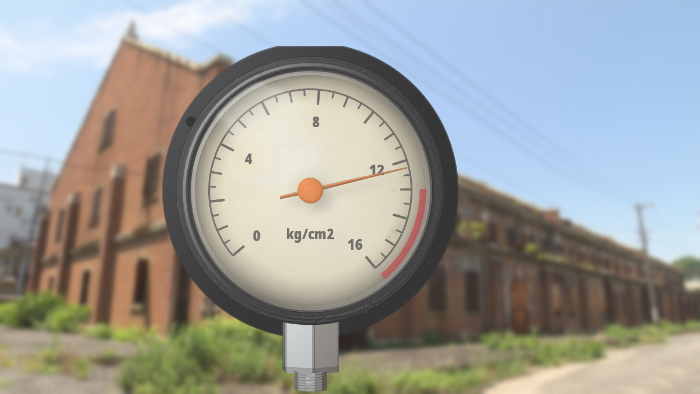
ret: 12.25kg/cm²
